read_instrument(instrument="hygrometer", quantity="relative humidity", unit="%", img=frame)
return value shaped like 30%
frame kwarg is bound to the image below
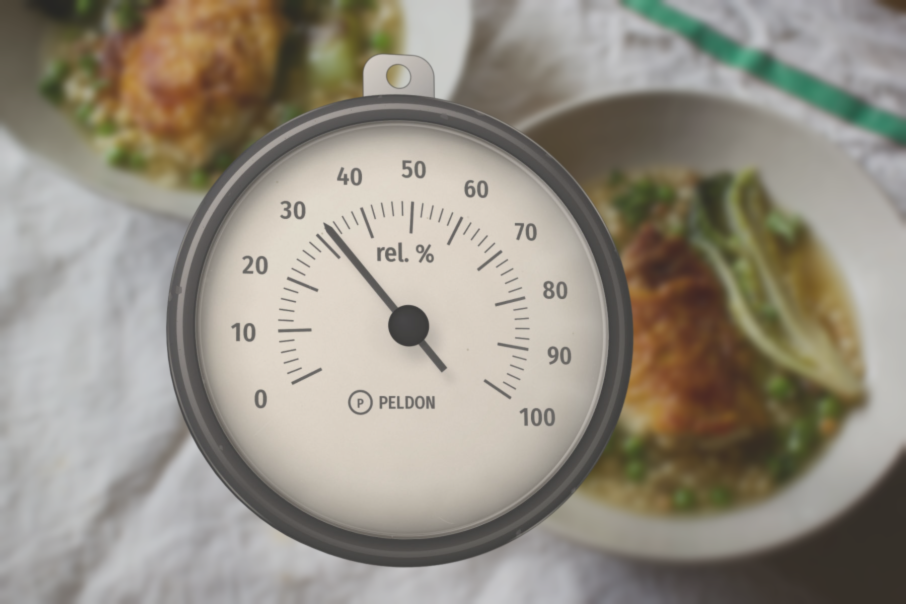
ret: 32%
